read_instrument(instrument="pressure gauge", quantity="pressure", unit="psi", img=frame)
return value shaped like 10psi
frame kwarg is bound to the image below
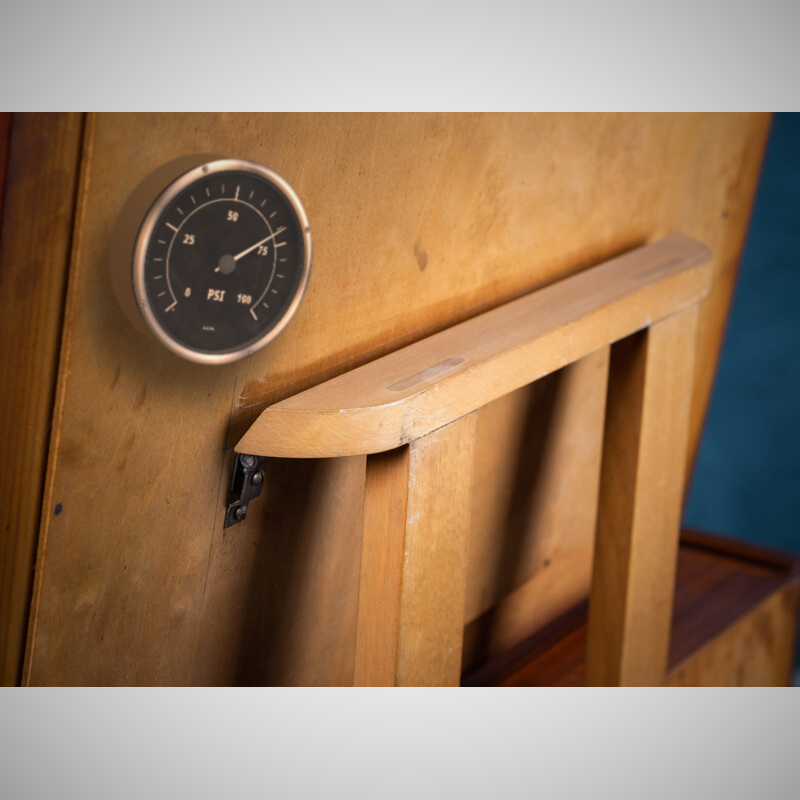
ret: 70psi
